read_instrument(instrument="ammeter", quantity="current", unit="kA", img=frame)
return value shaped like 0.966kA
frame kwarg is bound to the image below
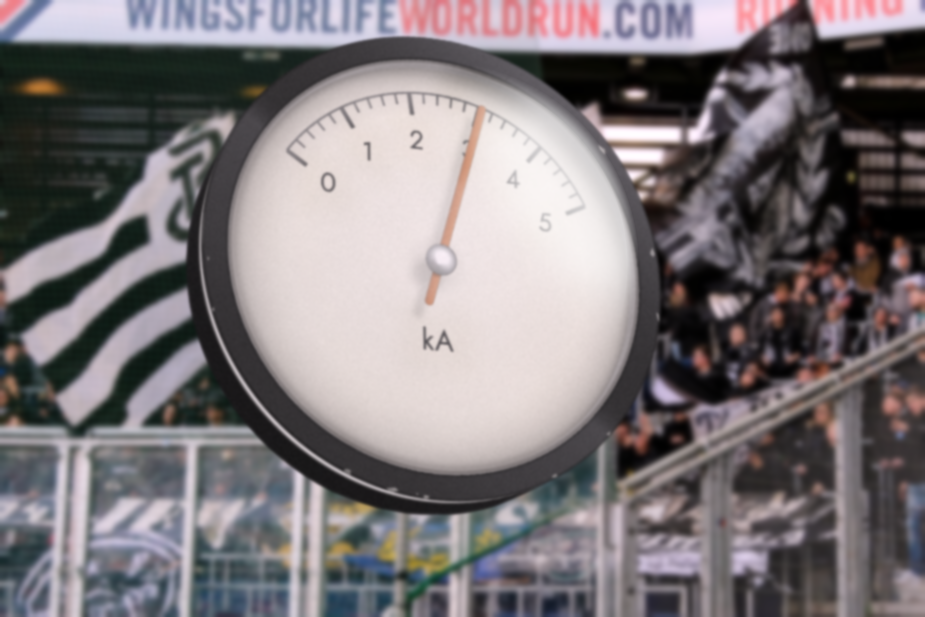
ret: 3kA
